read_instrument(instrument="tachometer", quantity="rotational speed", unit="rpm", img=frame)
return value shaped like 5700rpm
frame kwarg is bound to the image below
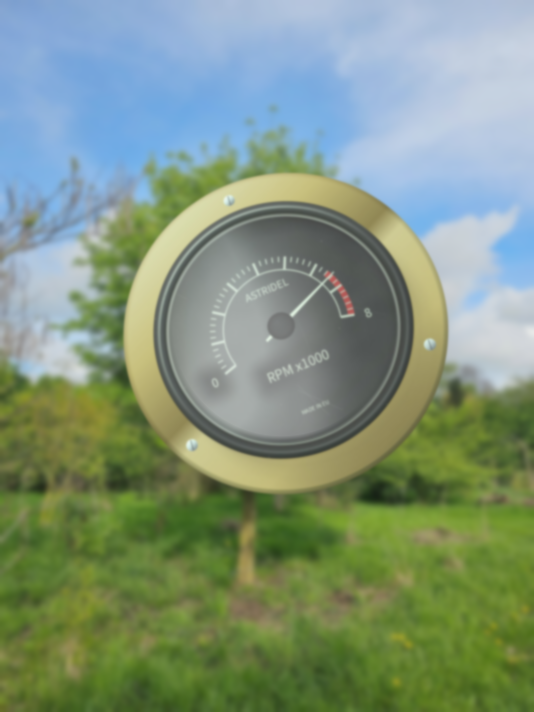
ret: 6600rpm
